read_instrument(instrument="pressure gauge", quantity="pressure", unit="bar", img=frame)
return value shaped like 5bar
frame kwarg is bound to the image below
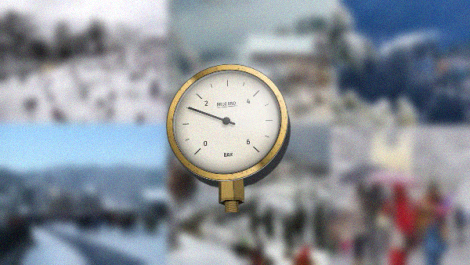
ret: 1.5bar
